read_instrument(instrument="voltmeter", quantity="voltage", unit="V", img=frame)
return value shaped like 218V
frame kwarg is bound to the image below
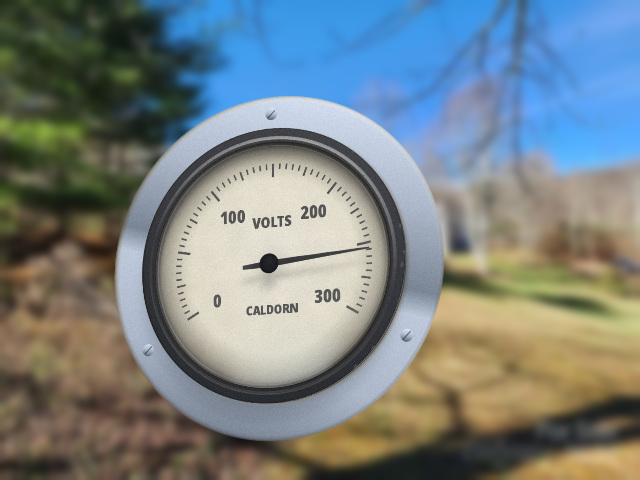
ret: 255V
